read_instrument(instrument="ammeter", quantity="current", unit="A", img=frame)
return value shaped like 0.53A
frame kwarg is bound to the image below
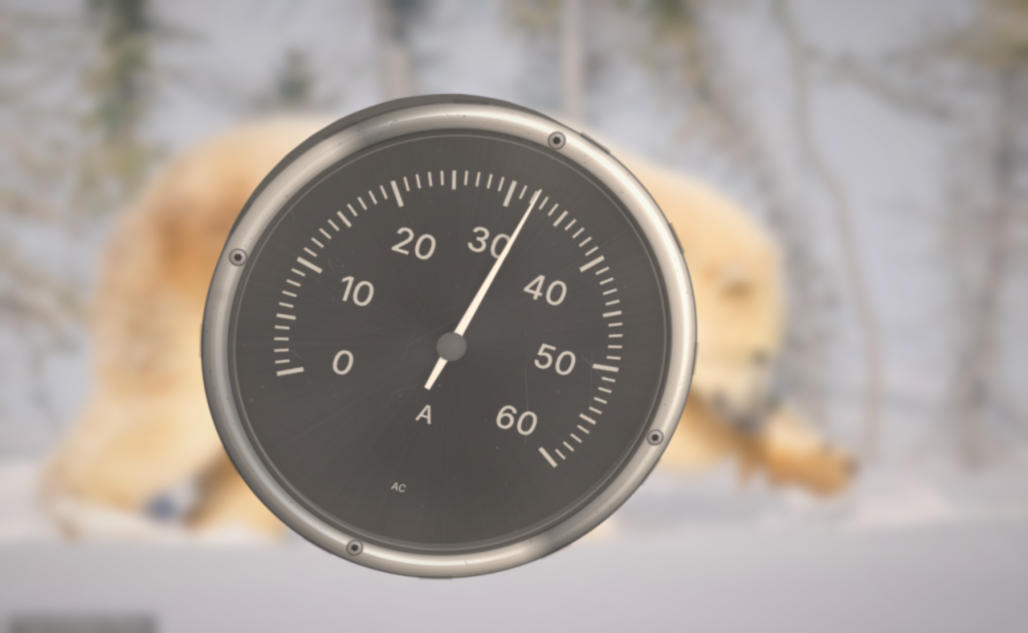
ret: 32A
